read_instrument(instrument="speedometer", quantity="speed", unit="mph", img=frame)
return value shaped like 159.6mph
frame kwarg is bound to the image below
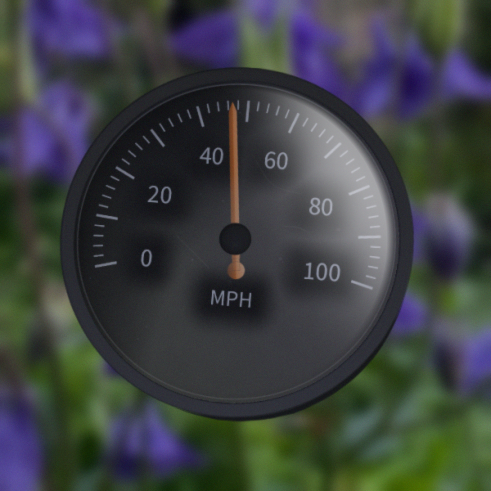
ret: 47mph
